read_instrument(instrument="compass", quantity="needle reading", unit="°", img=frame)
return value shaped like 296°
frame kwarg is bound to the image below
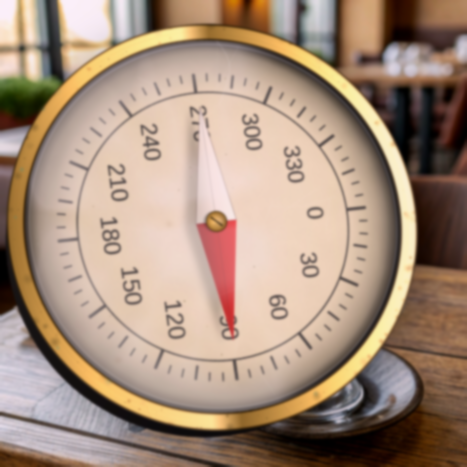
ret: 90°
